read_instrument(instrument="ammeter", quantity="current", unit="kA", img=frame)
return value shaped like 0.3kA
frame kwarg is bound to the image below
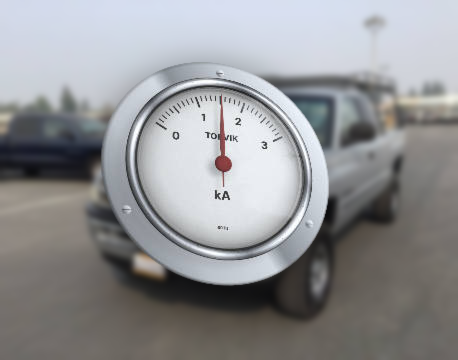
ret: 1.5kA
